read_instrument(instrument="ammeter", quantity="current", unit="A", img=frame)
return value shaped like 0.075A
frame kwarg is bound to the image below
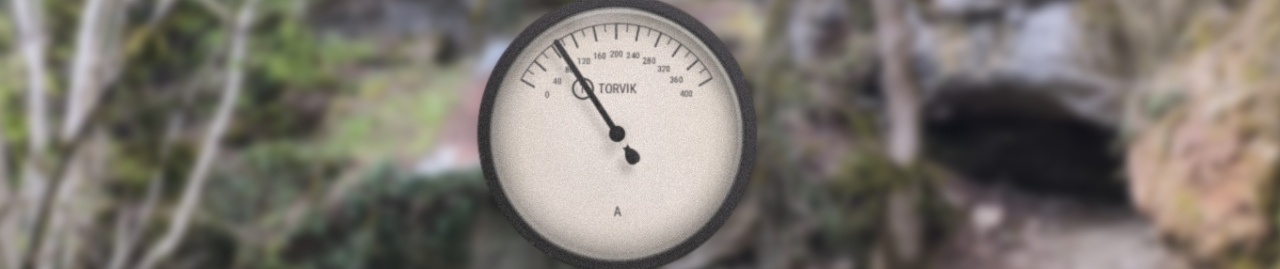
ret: 90A
